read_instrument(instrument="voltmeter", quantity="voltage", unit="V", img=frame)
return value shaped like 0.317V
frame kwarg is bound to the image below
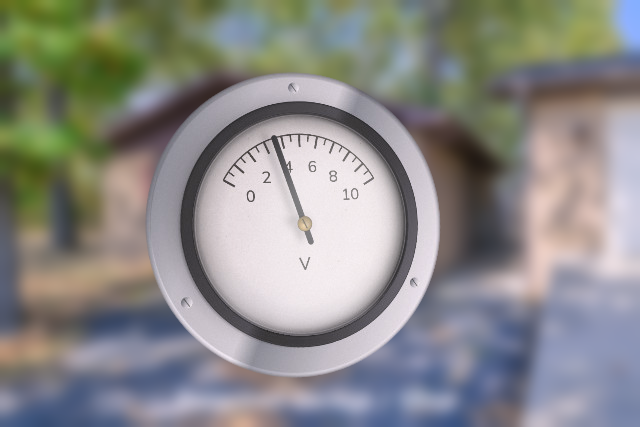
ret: 3.5V
